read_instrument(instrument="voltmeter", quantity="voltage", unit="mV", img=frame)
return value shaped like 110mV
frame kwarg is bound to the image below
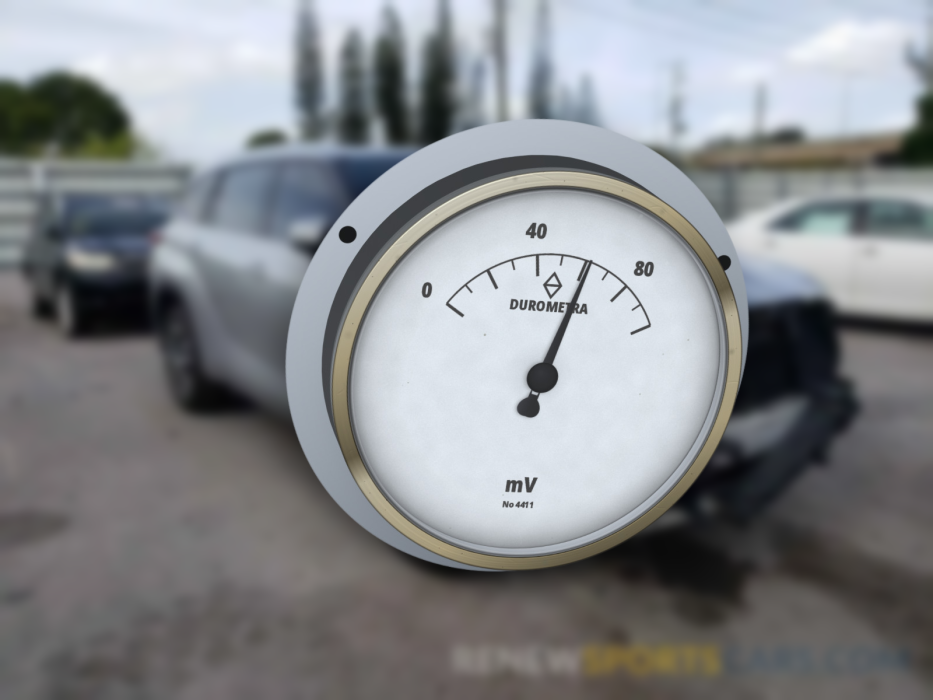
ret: 60mV
